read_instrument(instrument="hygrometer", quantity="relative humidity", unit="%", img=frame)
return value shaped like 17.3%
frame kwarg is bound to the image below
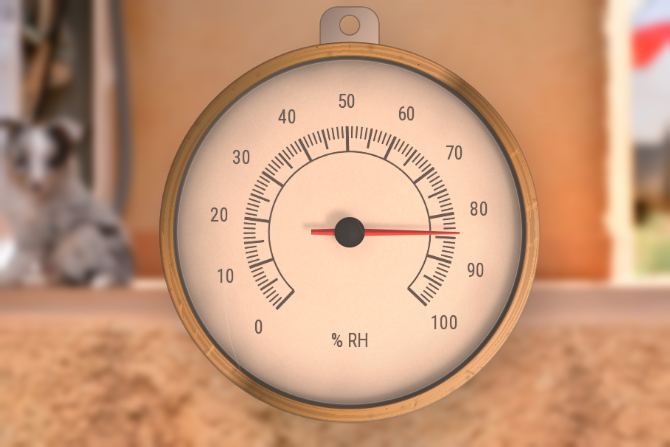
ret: 84%
